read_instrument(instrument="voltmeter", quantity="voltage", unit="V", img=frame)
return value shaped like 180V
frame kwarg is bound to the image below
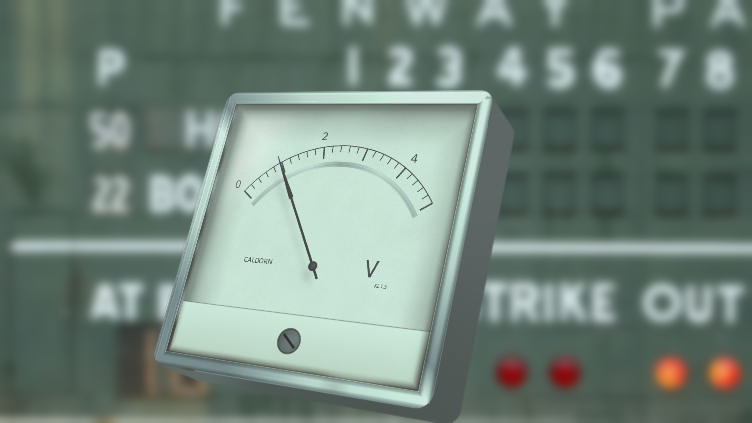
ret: 1V
